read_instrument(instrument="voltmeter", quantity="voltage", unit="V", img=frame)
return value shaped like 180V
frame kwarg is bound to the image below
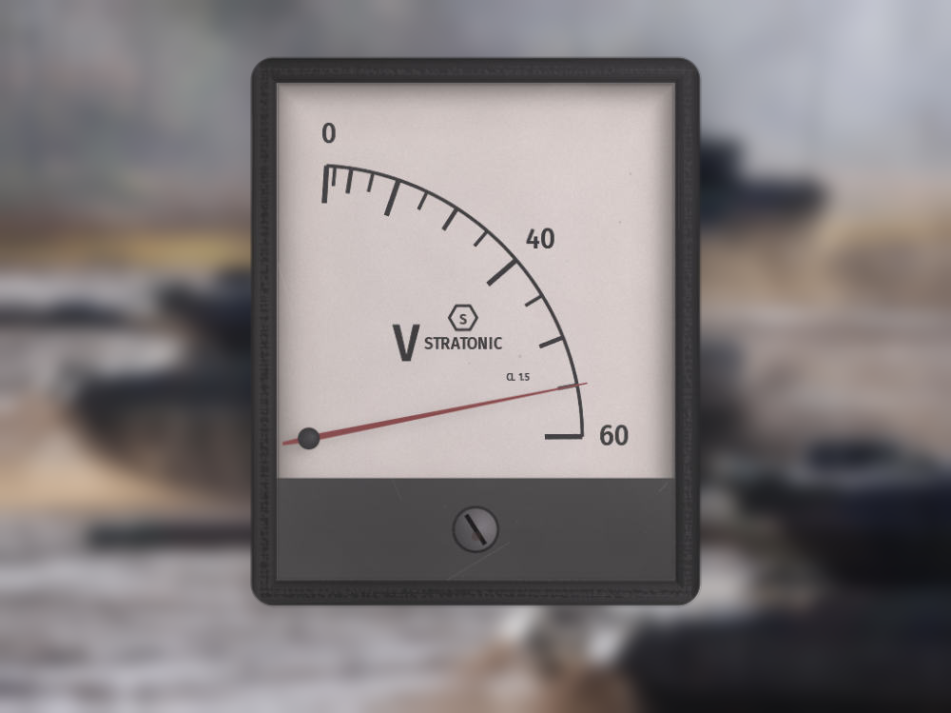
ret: 55V
